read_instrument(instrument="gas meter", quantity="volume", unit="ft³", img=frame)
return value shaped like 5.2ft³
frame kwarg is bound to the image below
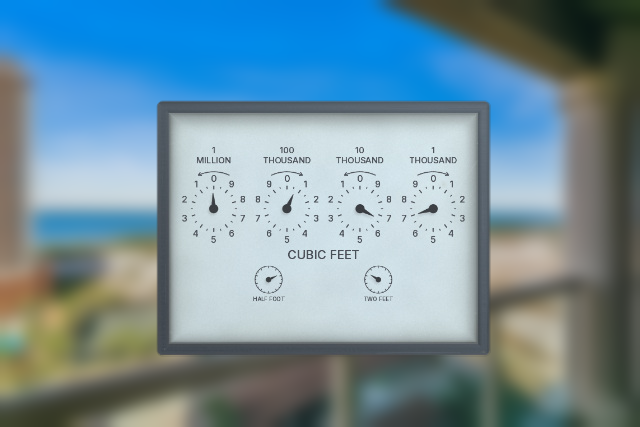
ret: 6700ft³
